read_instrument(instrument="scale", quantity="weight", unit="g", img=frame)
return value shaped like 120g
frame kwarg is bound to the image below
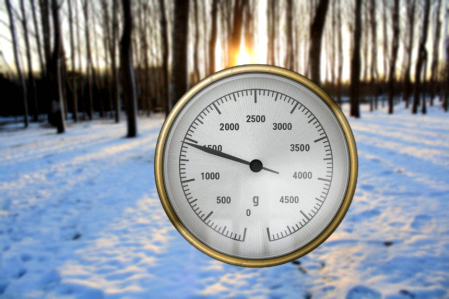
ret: 1450g
